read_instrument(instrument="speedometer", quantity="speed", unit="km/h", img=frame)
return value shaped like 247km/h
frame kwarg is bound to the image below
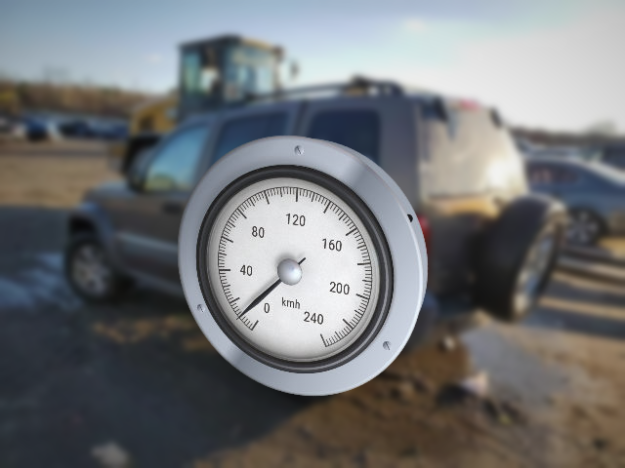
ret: 10km/h
